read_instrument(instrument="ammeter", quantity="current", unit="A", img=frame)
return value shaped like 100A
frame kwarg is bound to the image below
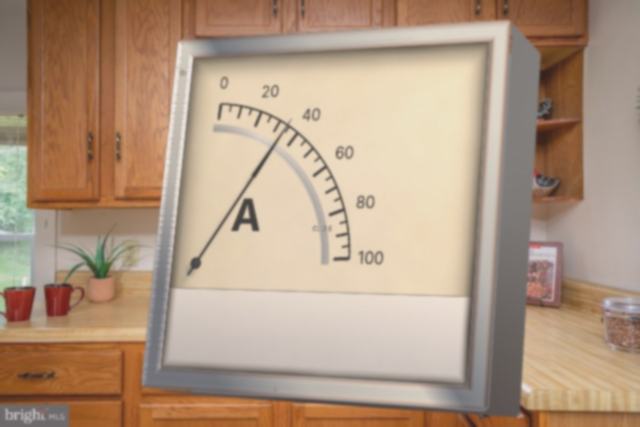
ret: 35A
